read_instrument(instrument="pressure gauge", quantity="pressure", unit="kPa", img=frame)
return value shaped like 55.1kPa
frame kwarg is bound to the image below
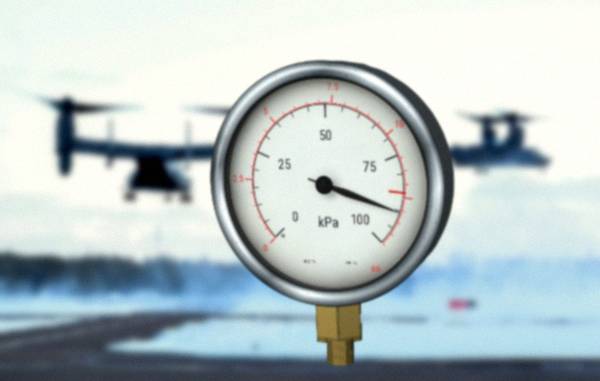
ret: 90kPa
